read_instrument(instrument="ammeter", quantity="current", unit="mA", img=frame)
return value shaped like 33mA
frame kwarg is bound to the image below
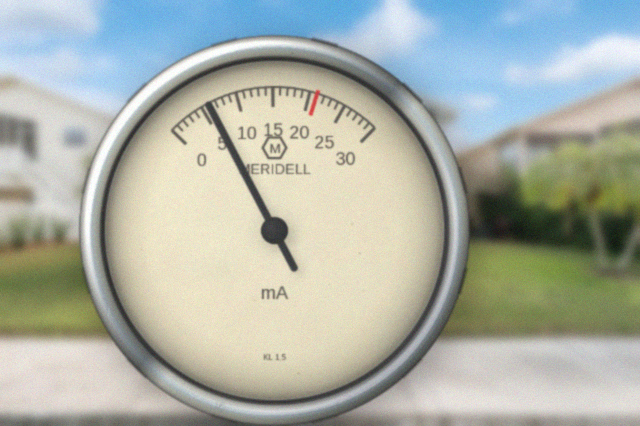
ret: 6mA
